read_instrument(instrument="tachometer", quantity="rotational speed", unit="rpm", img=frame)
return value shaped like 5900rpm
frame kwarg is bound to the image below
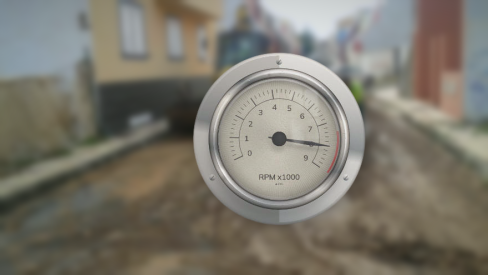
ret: 8000rpm
